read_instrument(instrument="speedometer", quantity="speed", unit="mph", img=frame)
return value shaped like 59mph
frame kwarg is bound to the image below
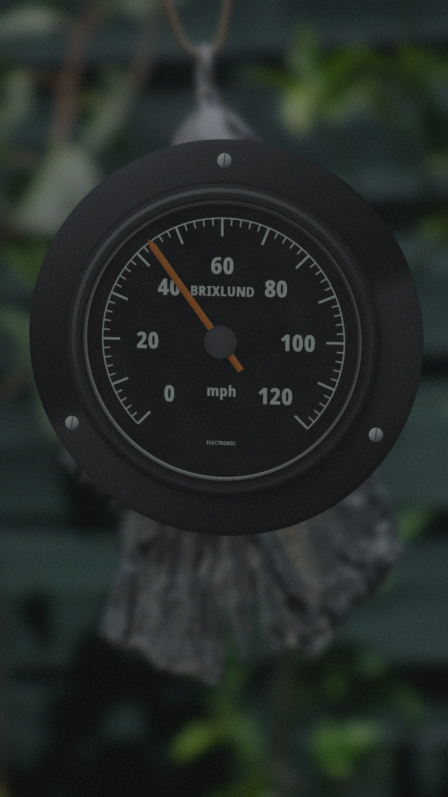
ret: 44mph
